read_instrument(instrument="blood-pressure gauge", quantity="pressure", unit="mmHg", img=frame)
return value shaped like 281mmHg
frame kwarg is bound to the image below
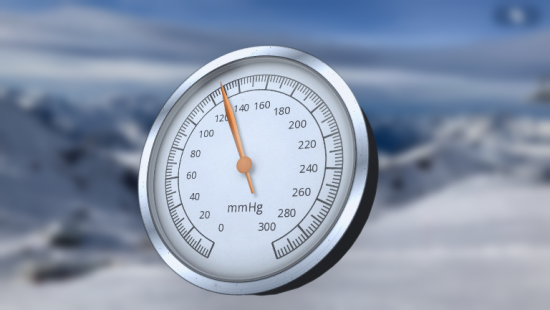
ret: 130mmHg
